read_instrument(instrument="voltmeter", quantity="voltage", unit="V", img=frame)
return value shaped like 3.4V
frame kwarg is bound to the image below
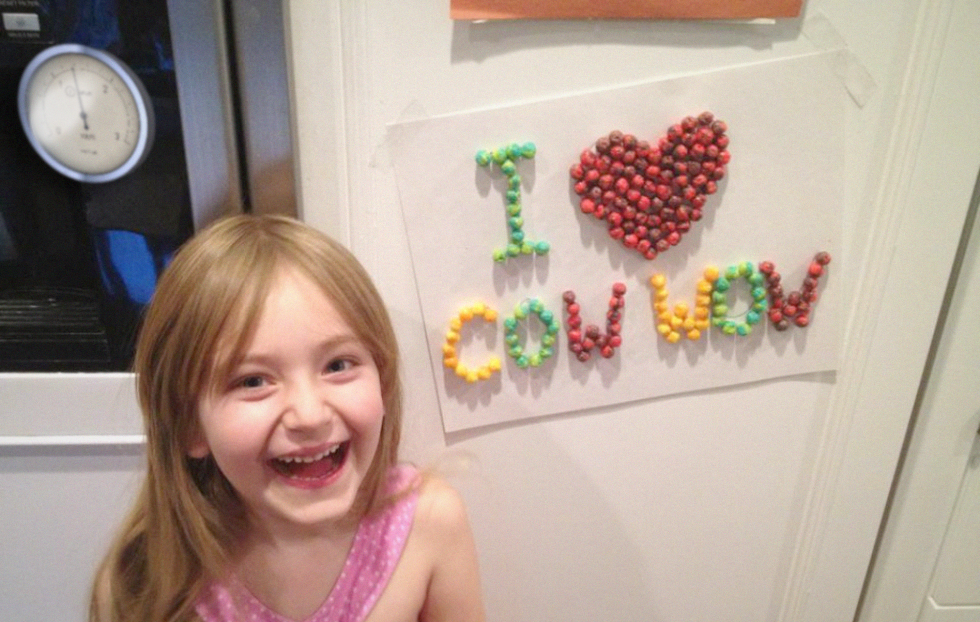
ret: 1.4V
